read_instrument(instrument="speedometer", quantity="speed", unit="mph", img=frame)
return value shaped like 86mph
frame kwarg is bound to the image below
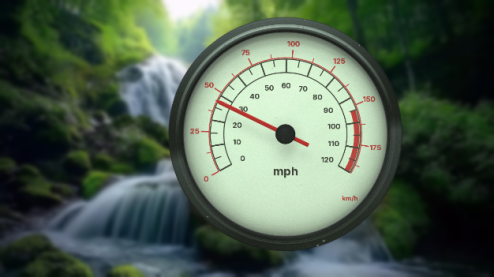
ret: 27.5mph
